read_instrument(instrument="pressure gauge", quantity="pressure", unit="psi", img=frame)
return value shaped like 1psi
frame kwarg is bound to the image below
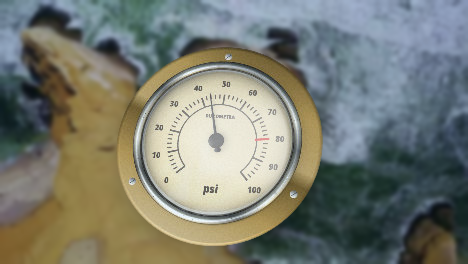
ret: 44psi
